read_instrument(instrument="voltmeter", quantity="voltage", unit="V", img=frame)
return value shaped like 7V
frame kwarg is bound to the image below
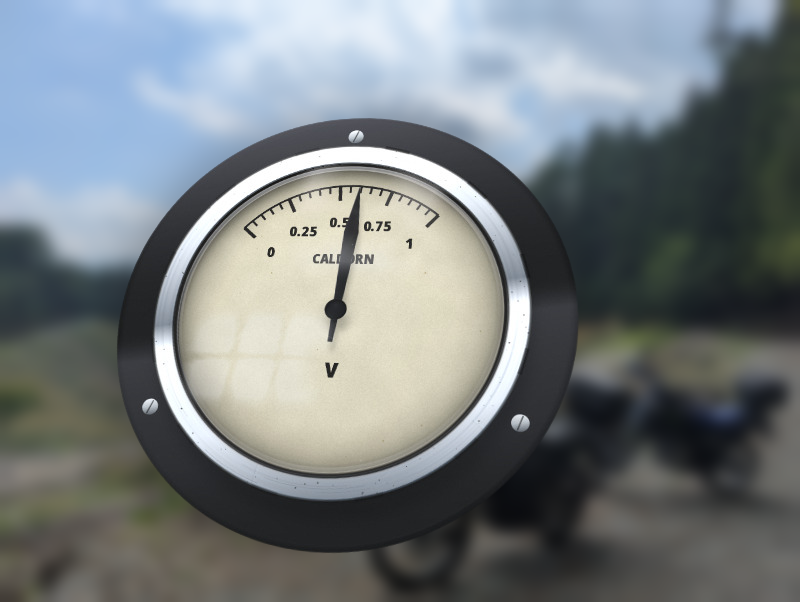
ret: 0.6V
